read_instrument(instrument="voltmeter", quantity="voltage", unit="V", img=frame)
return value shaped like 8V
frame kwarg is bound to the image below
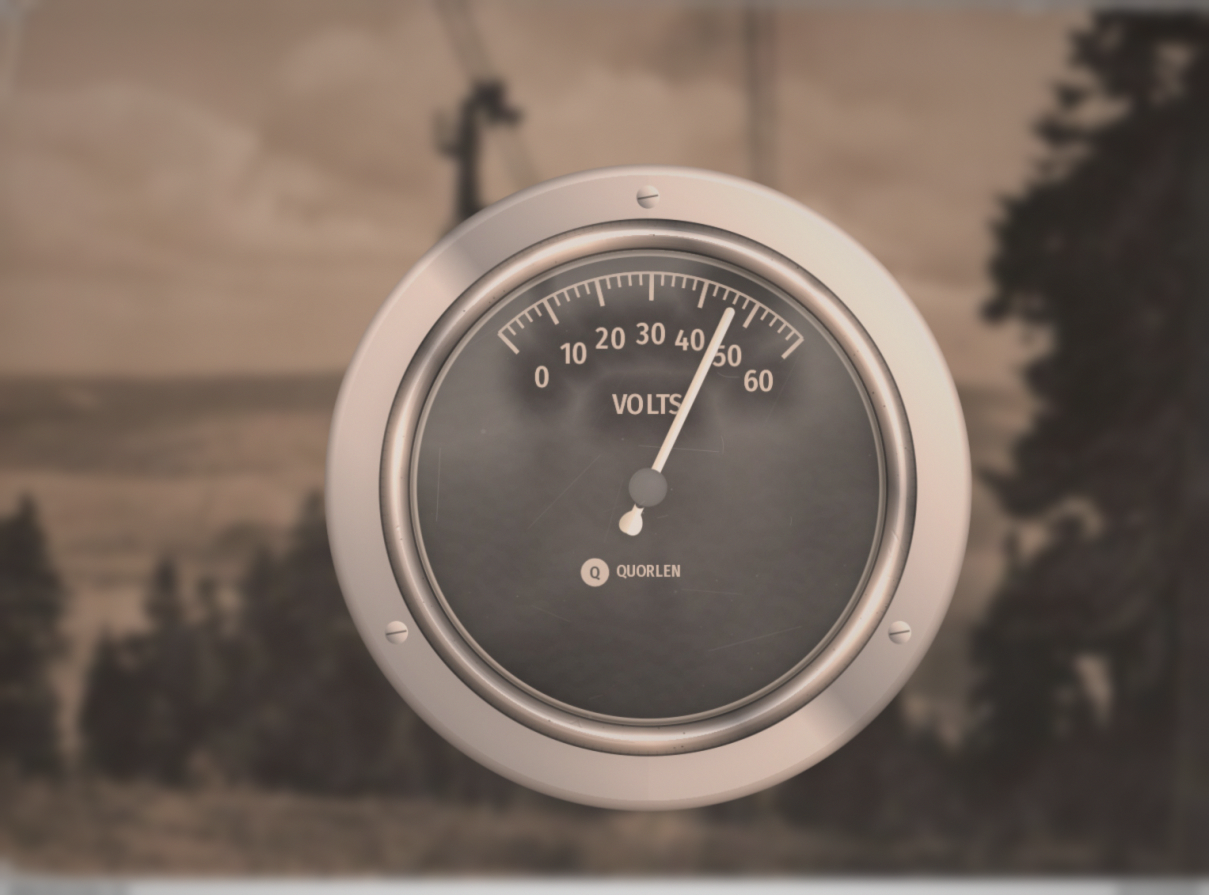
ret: 46V
